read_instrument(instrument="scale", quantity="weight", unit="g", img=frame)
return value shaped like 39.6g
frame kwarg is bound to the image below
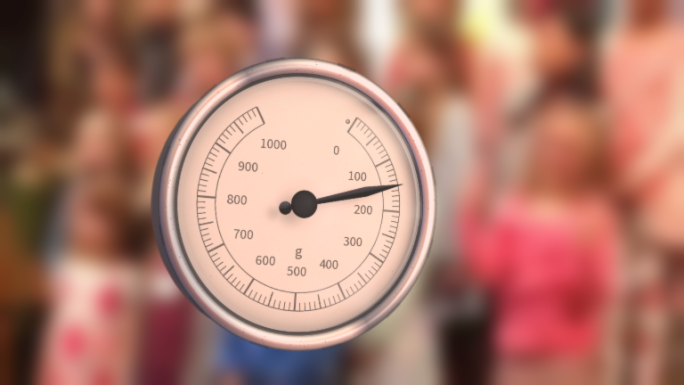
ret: 150g
